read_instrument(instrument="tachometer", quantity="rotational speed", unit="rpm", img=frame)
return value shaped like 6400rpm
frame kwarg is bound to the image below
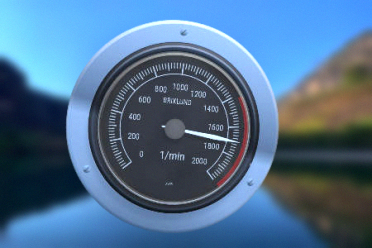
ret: 1700rpm
